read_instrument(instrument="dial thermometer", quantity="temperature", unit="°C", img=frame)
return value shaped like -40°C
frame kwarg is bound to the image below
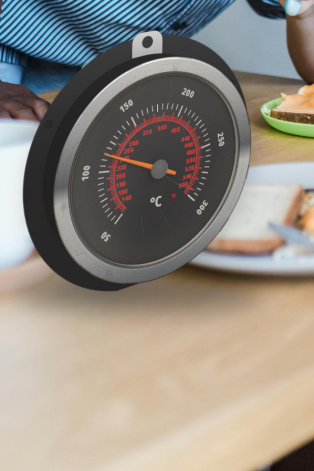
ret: 115°C
